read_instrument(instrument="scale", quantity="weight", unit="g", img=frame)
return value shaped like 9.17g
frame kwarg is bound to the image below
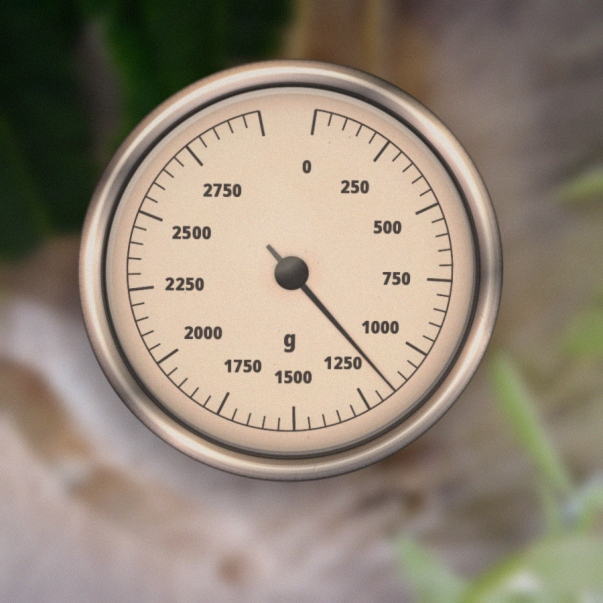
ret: 1150g
